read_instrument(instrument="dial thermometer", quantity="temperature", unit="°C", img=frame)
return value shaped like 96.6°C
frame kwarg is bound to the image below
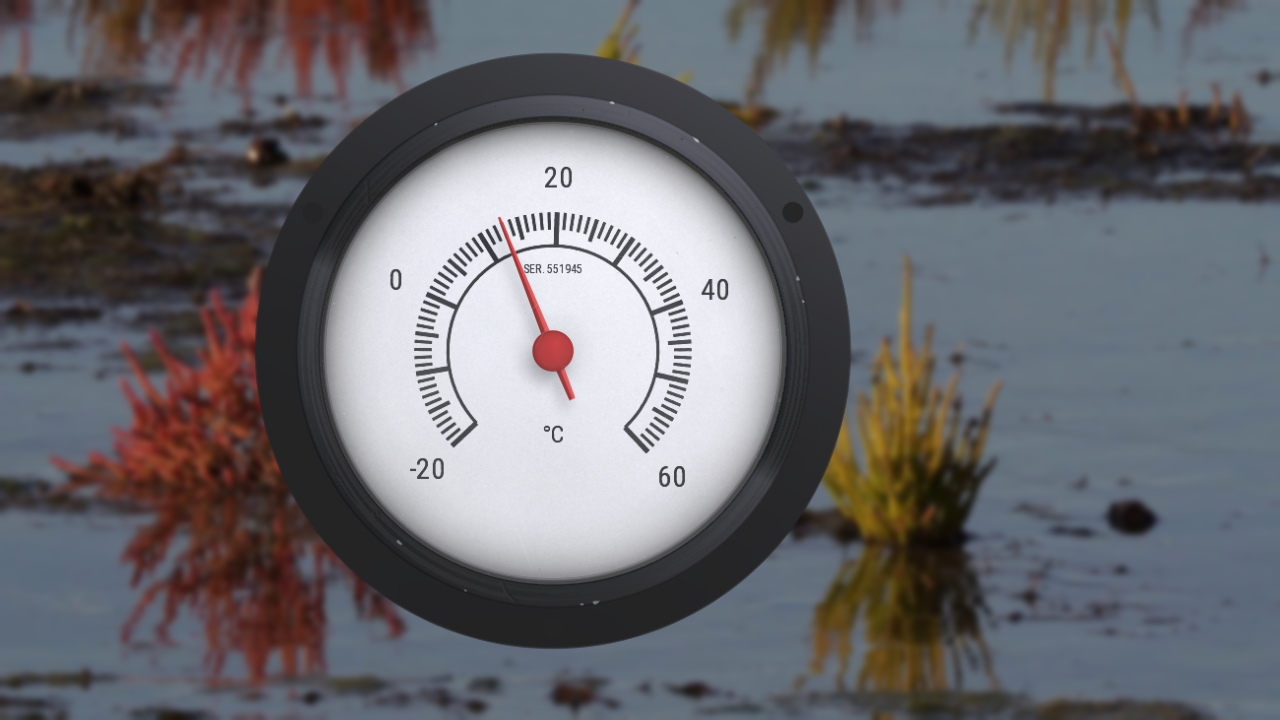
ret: 13°C
